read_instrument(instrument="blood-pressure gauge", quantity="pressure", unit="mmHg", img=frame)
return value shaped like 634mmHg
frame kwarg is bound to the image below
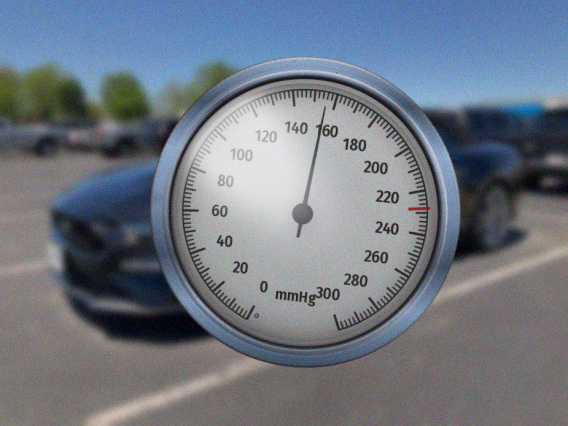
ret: 156mmHg
